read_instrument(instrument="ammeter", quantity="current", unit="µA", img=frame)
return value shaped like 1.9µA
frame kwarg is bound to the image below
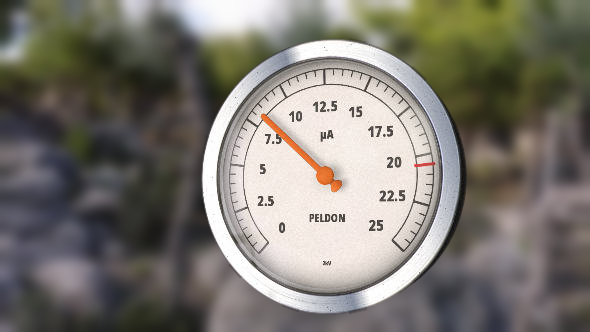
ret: 8.25µA
